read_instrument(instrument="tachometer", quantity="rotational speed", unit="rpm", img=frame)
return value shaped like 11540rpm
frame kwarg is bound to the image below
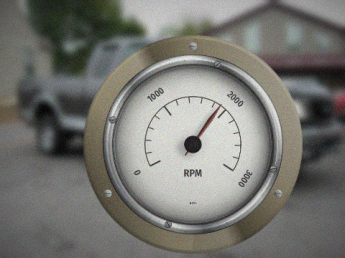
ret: 1900rpm
